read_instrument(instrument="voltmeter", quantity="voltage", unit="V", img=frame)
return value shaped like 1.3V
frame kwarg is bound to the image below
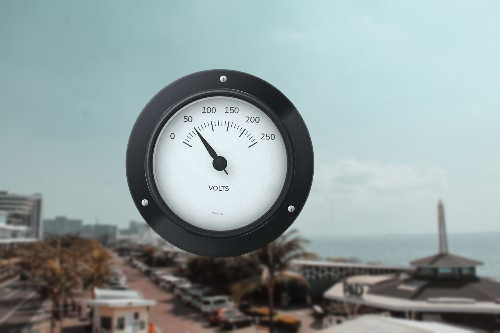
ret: 50V
